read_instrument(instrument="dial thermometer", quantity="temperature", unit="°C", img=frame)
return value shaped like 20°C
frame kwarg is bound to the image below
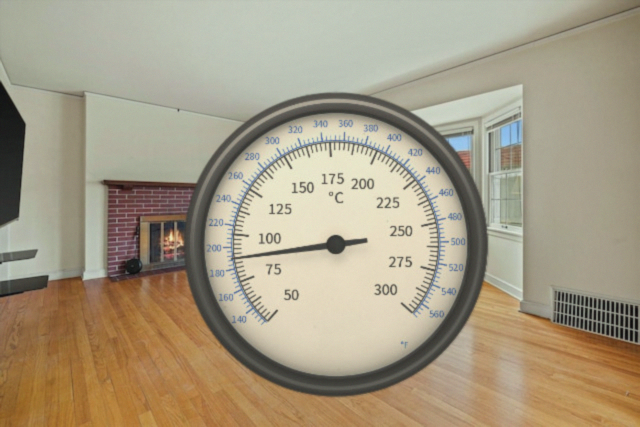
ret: 87.5°C
